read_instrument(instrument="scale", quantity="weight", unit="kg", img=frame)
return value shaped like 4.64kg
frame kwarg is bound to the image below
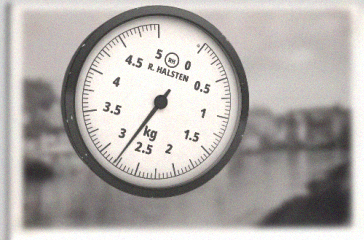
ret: 2.8kg
